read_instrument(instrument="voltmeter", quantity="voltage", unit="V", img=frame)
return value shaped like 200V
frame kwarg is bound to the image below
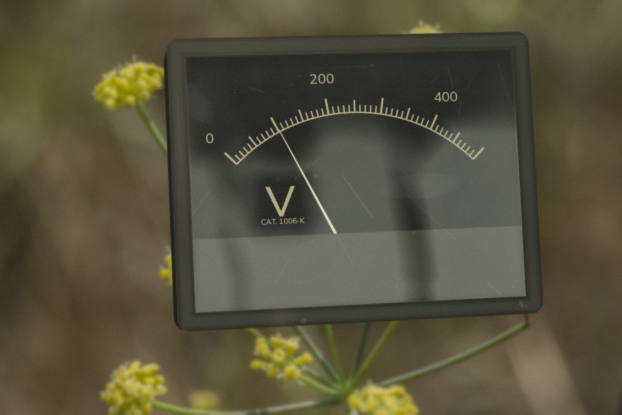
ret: 100V
